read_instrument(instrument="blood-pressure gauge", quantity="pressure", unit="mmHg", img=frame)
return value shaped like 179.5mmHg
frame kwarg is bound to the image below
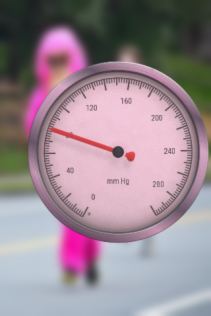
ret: 80mmHg
